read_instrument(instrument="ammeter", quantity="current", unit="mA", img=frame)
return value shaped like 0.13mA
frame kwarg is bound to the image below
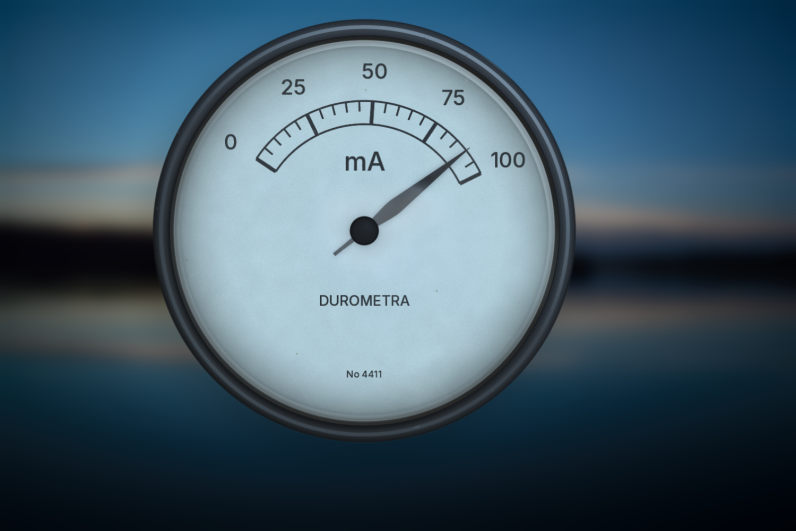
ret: 90mA
